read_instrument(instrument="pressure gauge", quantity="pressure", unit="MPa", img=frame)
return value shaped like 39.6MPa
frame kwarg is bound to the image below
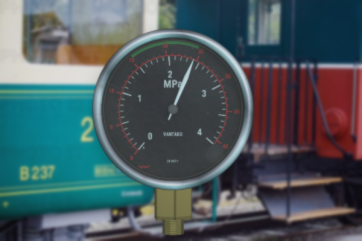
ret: 2.4MPa
